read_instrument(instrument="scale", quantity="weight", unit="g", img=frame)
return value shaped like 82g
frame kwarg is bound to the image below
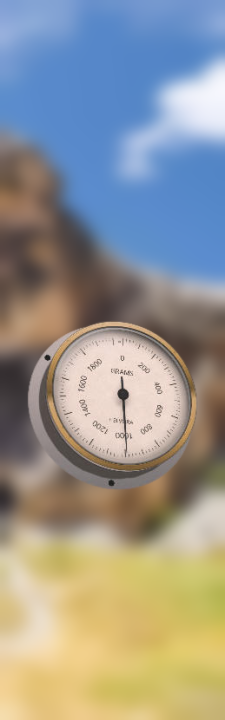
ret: 1000g
